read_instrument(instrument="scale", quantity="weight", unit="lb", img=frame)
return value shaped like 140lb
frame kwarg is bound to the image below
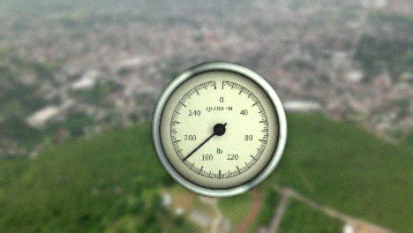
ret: 180lb
